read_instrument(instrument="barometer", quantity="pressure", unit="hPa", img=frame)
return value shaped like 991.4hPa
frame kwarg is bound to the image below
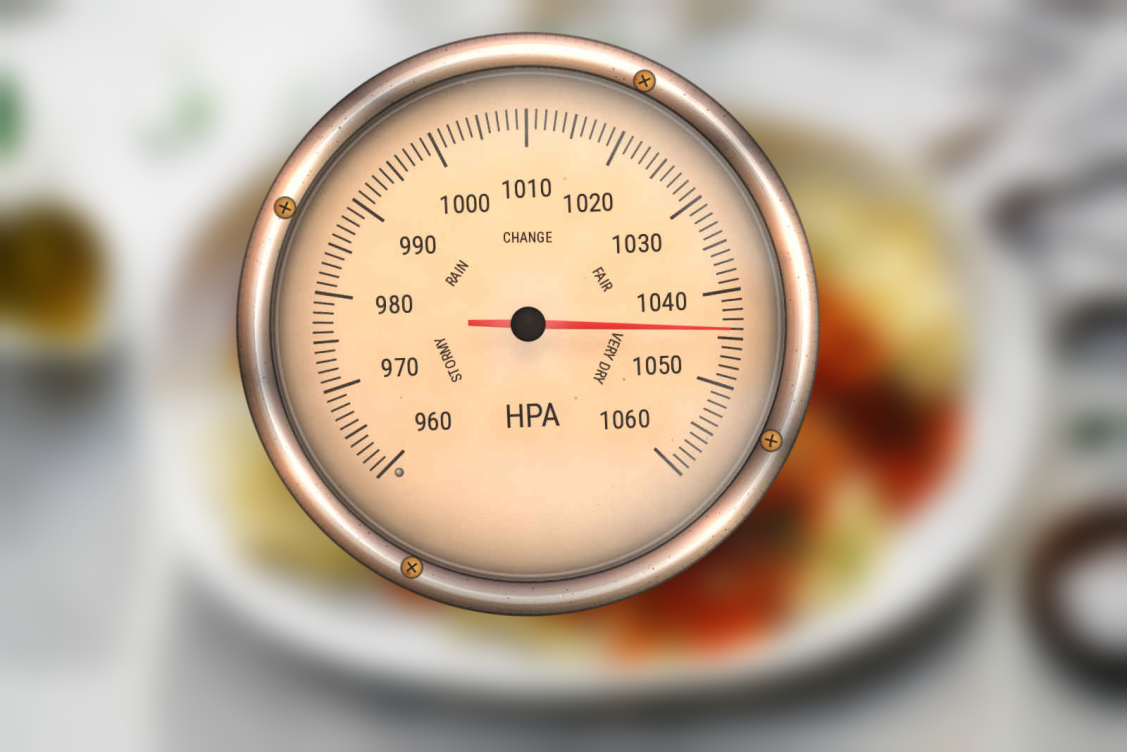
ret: 1044hPa
